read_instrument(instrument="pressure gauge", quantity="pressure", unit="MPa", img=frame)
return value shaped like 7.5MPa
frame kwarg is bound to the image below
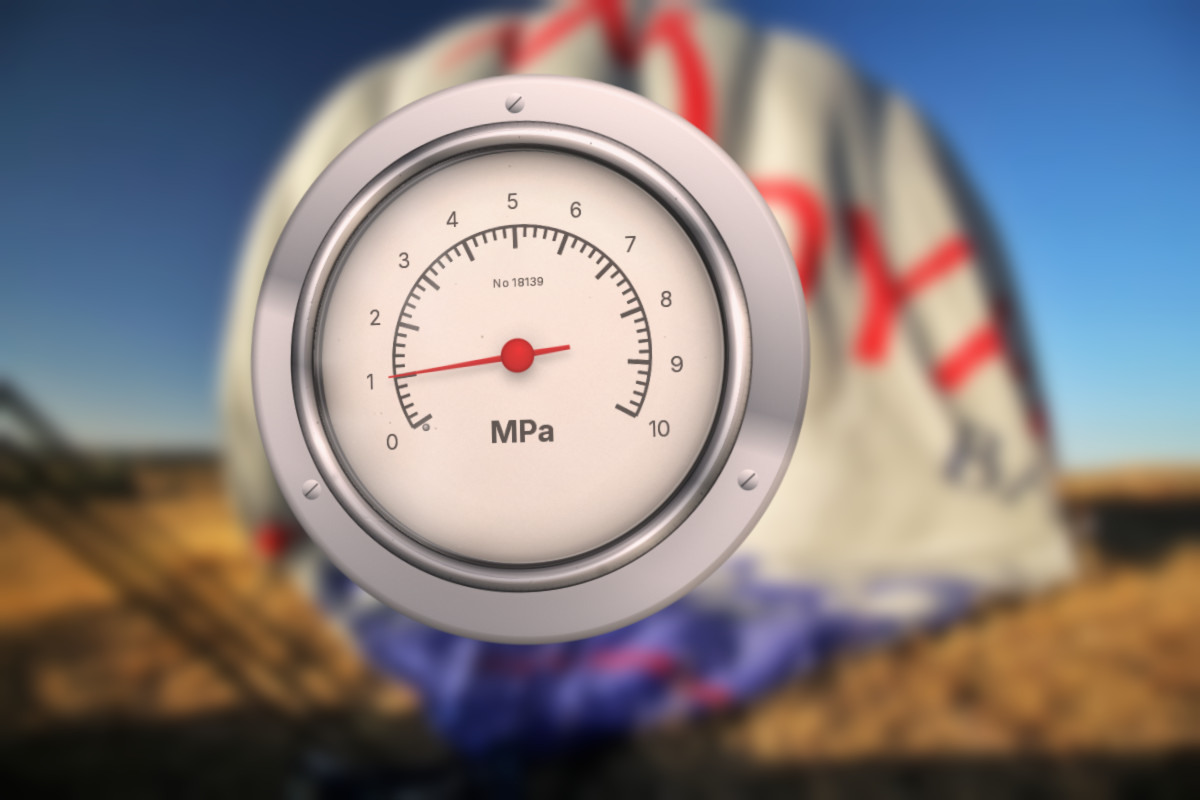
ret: 1MPa
